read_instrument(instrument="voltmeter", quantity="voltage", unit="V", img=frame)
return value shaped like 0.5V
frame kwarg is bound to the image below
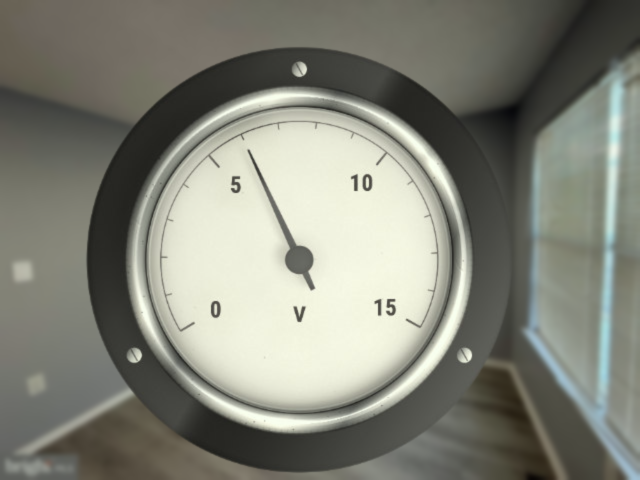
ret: 6V
